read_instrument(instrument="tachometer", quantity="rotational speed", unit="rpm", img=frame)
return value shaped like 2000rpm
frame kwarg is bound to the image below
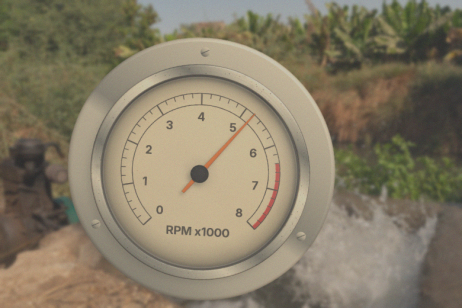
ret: 5200rpm
